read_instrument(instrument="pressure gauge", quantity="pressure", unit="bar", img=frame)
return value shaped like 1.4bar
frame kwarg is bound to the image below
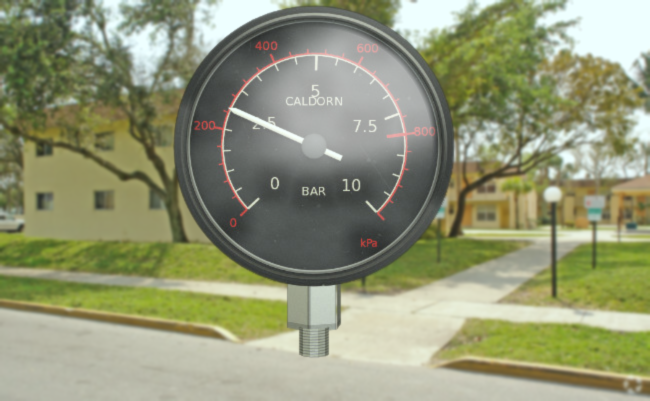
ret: 2.5bar
